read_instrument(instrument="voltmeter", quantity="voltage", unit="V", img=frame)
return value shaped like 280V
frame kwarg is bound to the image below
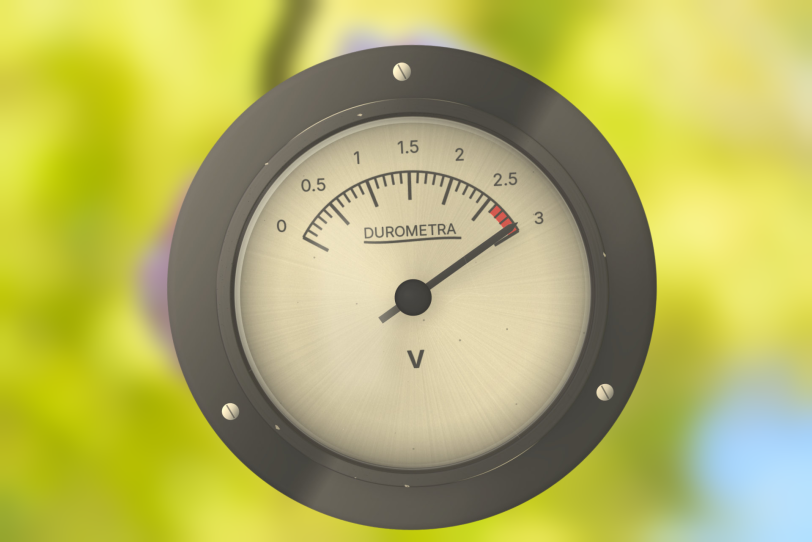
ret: 2.9V
